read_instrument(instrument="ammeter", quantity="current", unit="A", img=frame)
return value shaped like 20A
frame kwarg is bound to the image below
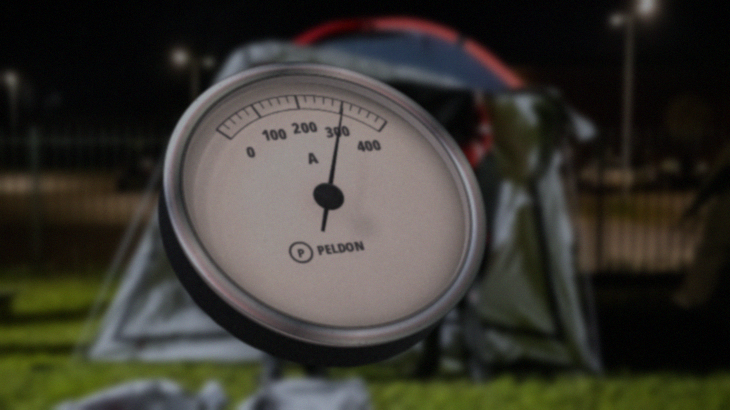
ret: 300A
